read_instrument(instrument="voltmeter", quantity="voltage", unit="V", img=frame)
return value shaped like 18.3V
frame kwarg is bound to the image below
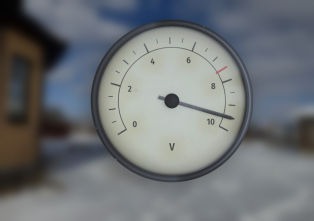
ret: 9.5V
